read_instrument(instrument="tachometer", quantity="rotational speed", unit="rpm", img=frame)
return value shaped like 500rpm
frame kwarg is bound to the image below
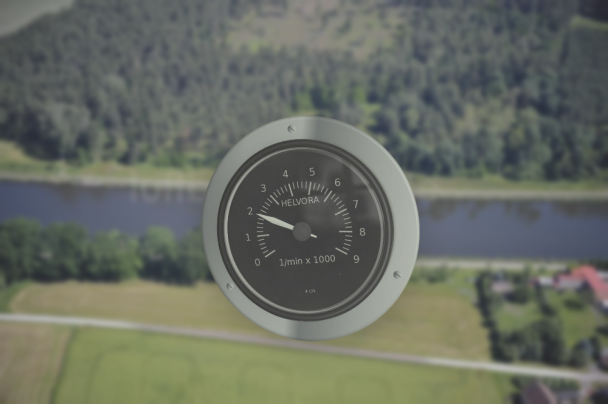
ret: 2000rpm
